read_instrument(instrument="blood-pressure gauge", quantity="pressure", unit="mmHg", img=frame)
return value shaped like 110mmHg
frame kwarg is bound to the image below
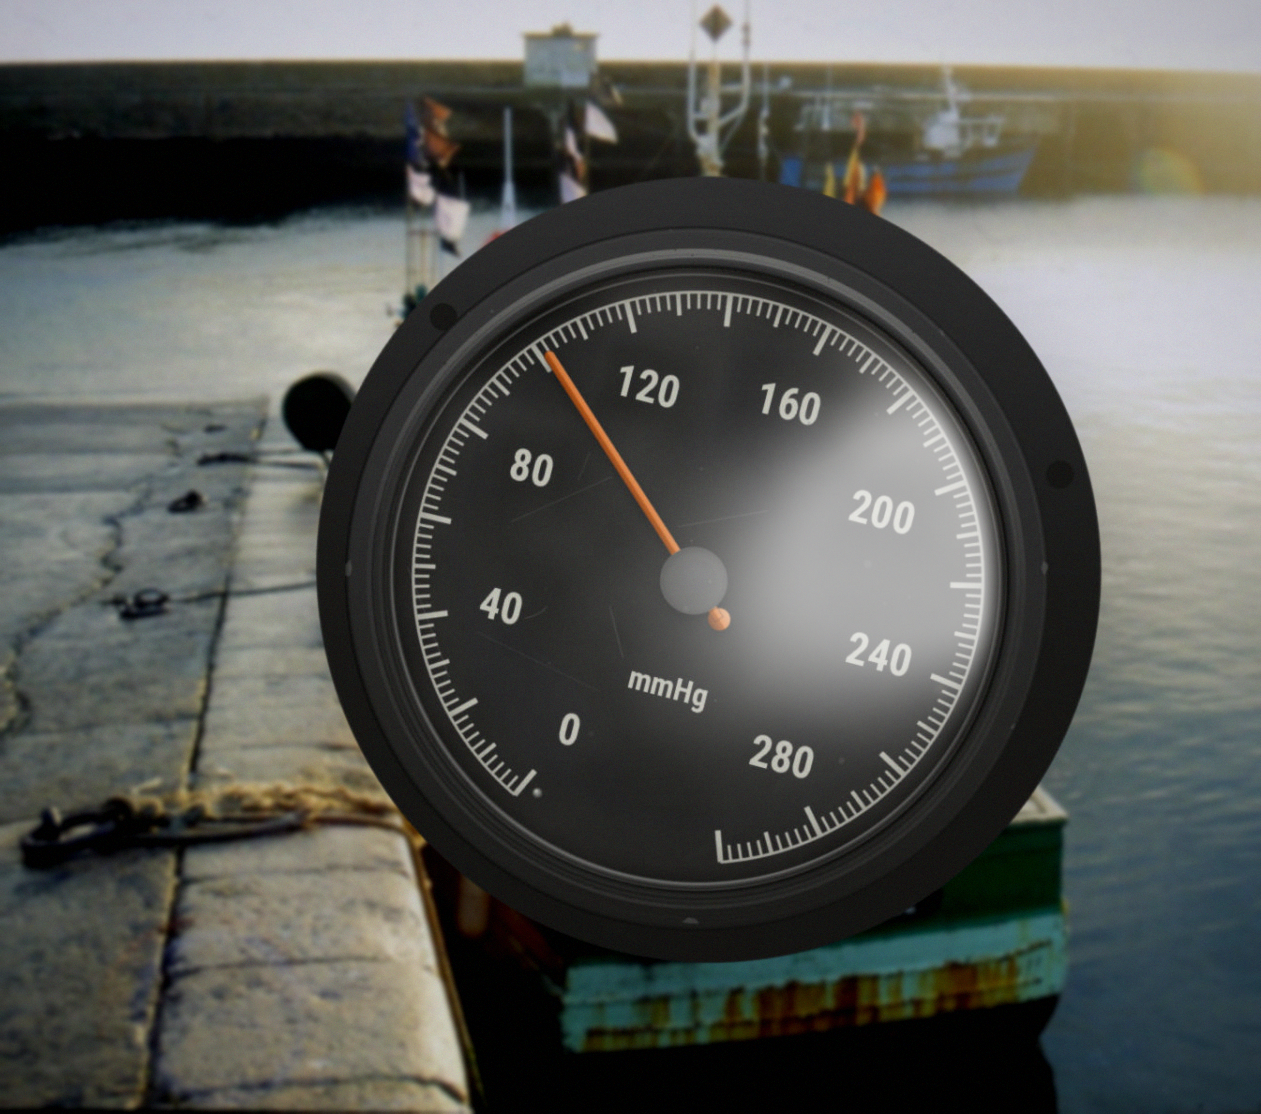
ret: 102mmHg
